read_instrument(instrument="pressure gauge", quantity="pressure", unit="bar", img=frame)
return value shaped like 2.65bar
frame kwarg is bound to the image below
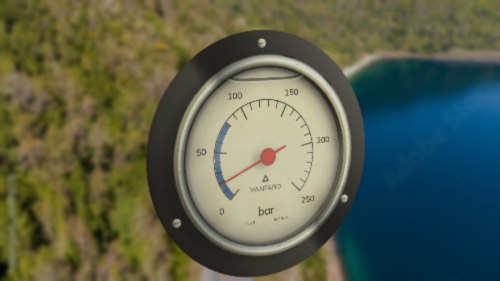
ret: 20bar
